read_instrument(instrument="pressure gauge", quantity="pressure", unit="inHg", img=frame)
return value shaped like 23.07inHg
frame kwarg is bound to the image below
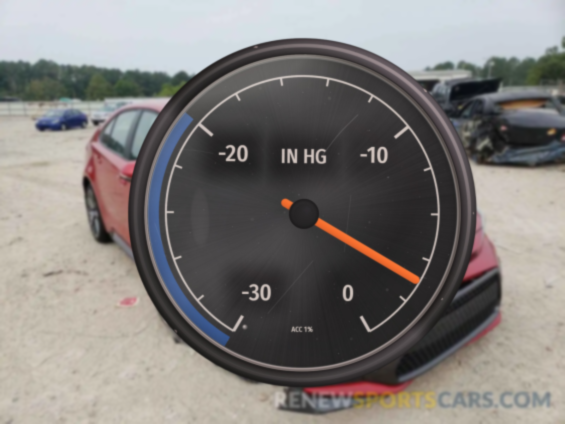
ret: -3inHg
